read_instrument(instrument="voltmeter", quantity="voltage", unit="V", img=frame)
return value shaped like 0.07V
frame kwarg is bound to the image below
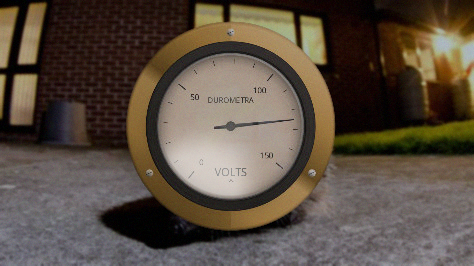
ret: 125V
